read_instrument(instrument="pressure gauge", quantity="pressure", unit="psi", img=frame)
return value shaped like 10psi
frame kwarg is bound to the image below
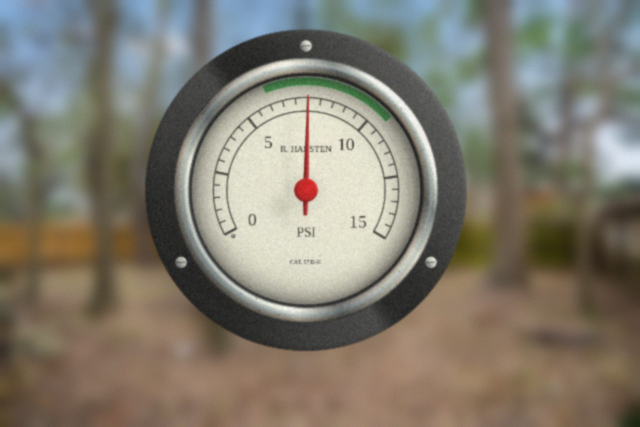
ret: 7.5psi
